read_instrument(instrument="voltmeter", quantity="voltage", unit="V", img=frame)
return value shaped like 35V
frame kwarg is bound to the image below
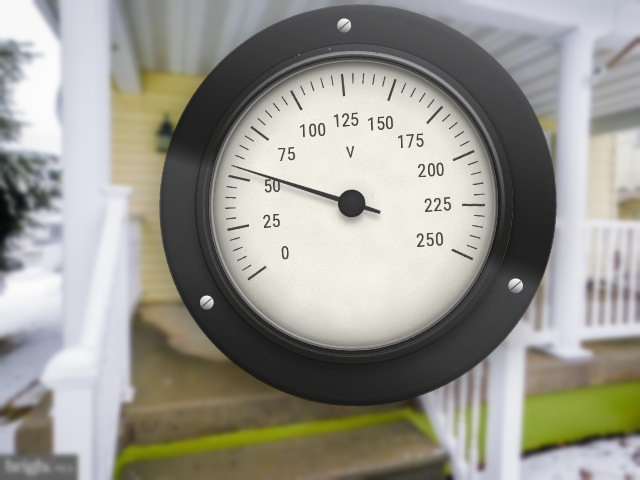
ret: 55V
